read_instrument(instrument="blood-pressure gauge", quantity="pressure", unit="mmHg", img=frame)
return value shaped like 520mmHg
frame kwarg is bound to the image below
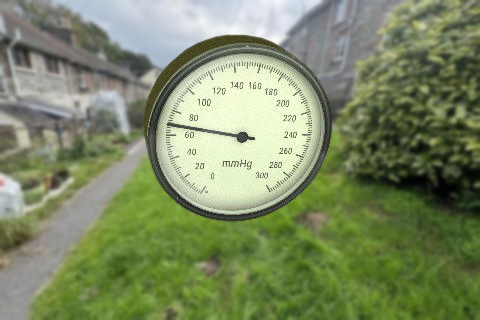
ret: 70mmHg
